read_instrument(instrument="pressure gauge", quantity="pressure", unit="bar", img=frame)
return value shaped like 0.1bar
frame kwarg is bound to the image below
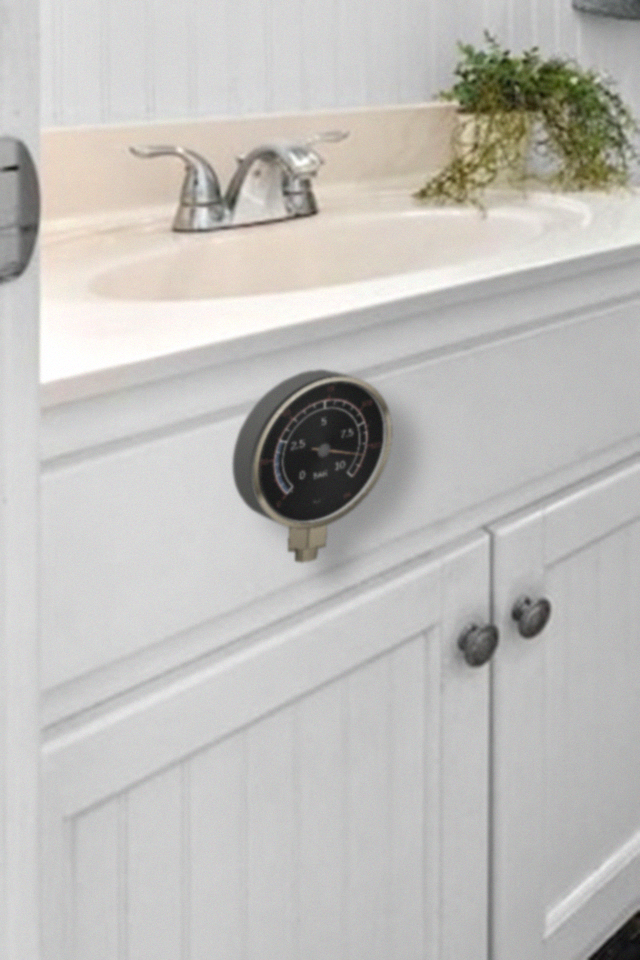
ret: 9bar
